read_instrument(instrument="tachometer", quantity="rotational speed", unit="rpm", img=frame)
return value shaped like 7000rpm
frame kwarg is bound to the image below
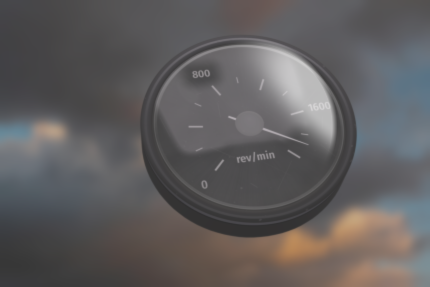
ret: 1900rpm
